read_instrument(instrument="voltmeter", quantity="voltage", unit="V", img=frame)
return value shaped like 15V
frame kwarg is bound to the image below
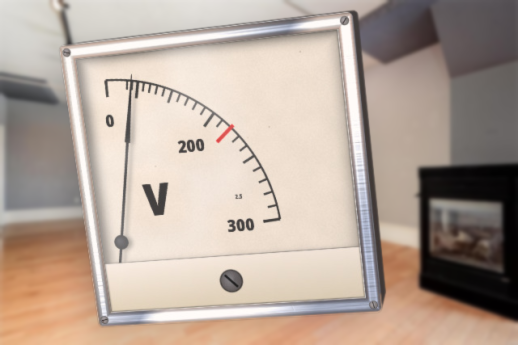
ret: 90V
